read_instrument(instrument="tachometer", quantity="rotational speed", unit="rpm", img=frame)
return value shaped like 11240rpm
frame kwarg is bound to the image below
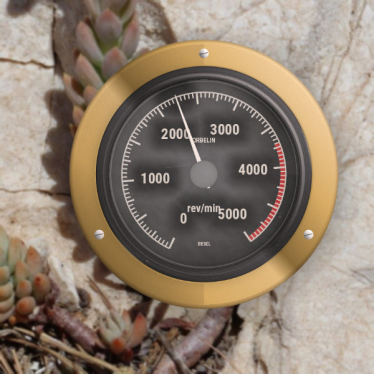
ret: 2250rpm
